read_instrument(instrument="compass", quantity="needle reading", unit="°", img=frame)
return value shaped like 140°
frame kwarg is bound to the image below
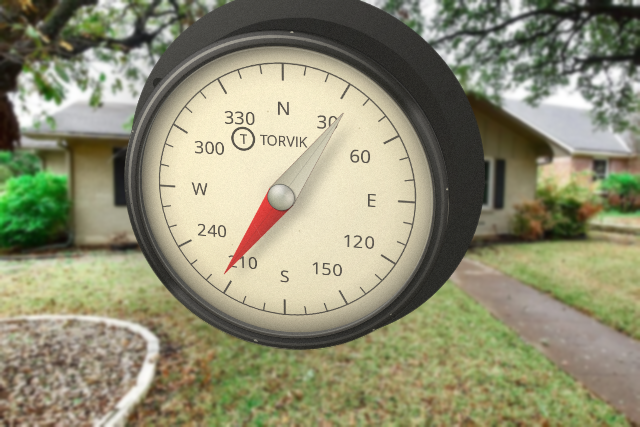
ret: 215°
